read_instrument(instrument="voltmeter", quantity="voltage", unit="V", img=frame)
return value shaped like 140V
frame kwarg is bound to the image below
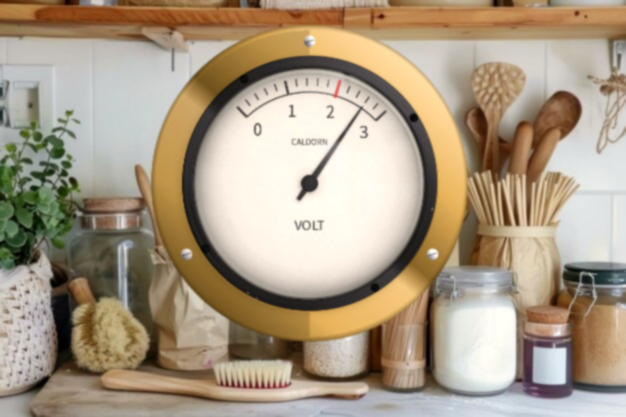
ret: 2.6V
